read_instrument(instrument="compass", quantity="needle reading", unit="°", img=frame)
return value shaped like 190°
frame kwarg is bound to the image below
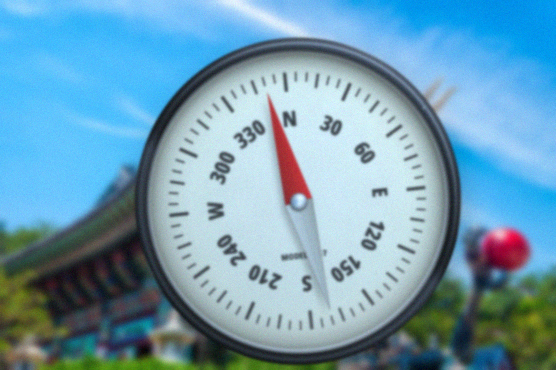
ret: 350°
